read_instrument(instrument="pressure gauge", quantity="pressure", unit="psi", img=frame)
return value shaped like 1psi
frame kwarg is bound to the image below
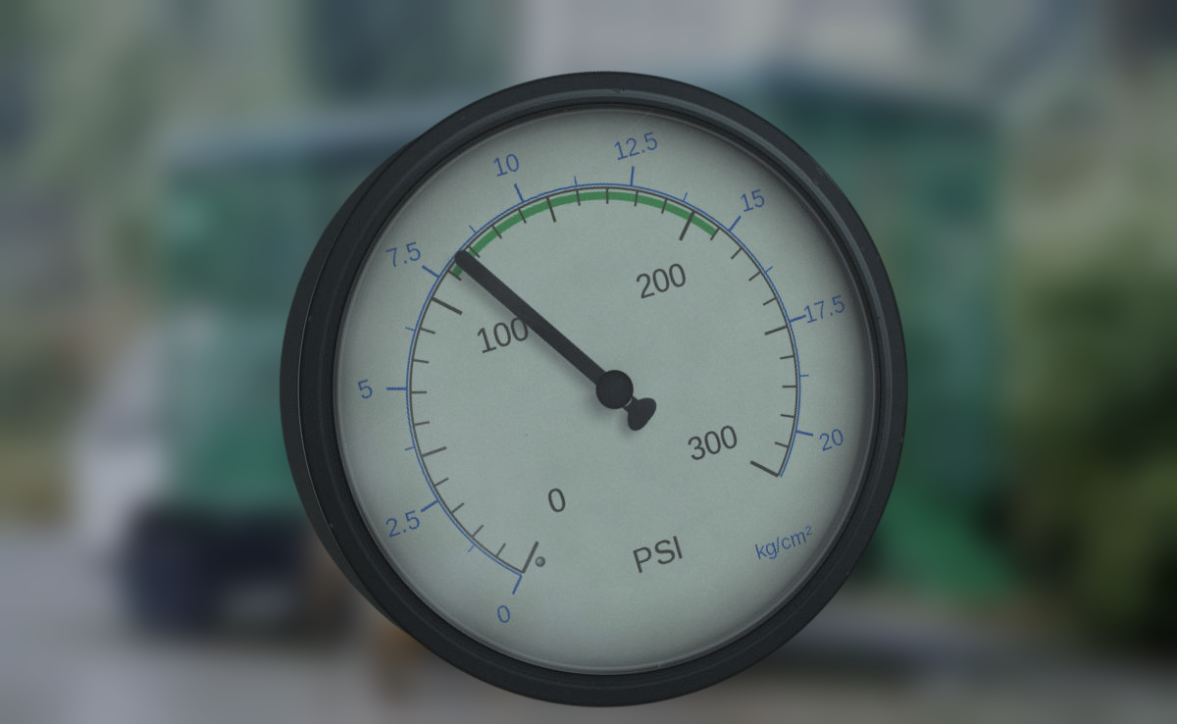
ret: 115psi
